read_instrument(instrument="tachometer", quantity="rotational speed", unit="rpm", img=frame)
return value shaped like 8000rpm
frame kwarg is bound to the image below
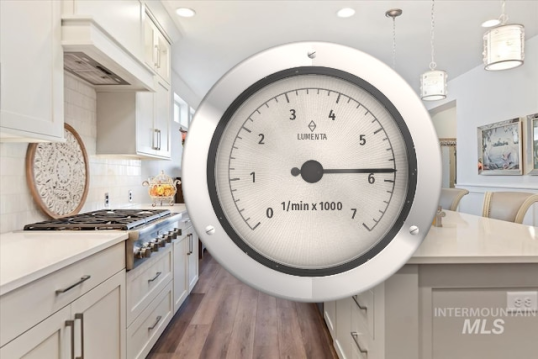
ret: 5800rpm
